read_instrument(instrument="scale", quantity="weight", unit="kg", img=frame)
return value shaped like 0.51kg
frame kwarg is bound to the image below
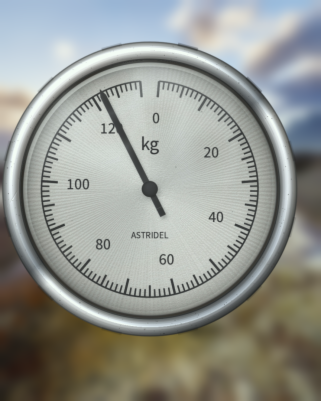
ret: 122kg
